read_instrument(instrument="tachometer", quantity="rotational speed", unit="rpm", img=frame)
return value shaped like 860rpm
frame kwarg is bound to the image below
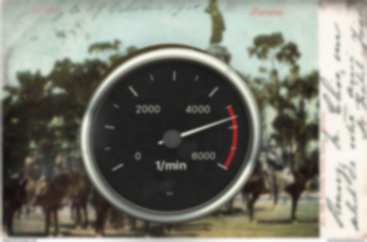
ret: 4750rpm
